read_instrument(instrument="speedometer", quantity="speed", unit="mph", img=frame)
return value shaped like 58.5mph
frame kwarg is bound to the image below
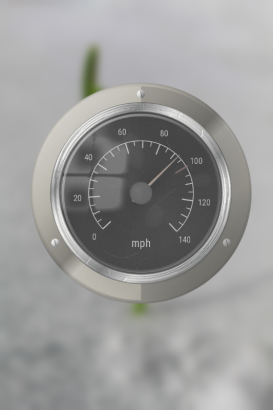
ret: 92.5mph
